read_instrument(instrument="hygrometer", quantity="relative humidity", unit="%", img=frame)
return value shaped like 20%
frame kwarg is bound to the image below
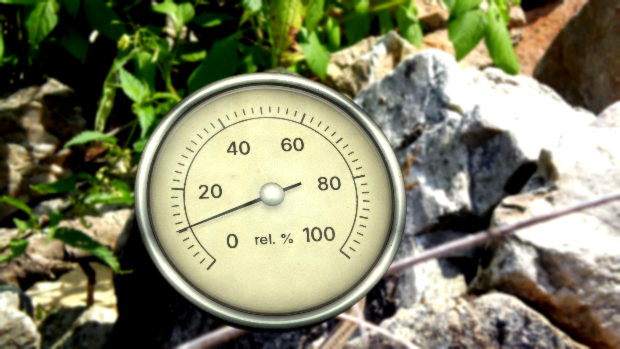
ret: 10%
